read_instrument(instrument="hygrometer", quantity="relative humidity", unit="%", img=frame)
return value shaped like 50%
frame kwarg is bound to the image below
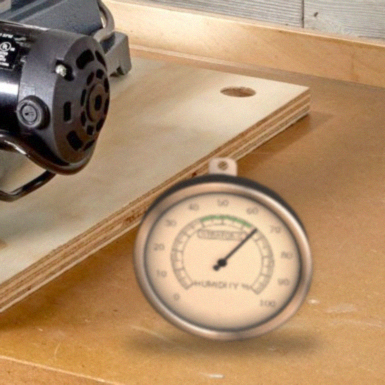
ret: 65%
